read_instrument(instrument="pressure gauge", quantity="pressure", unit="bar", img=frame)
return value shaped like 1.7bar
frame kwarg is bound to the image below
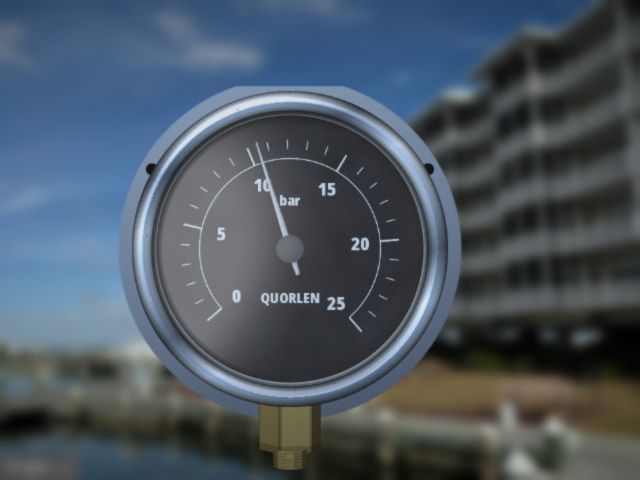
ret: 10.5bar
